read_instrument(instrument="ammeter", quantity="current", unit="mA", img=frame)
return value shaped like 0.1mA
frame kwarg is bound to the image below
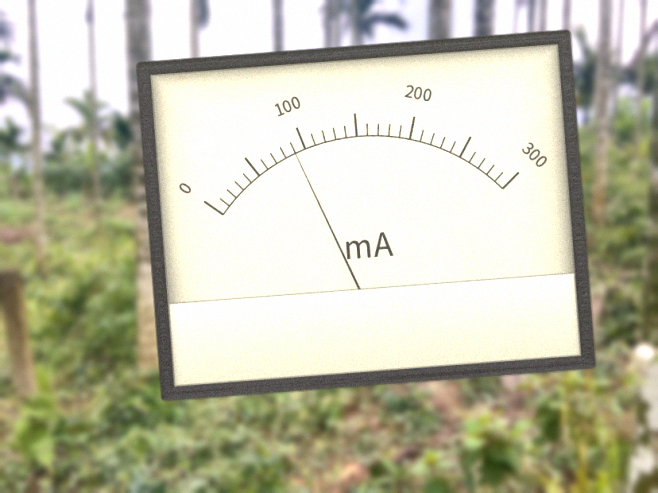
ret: 90mA
